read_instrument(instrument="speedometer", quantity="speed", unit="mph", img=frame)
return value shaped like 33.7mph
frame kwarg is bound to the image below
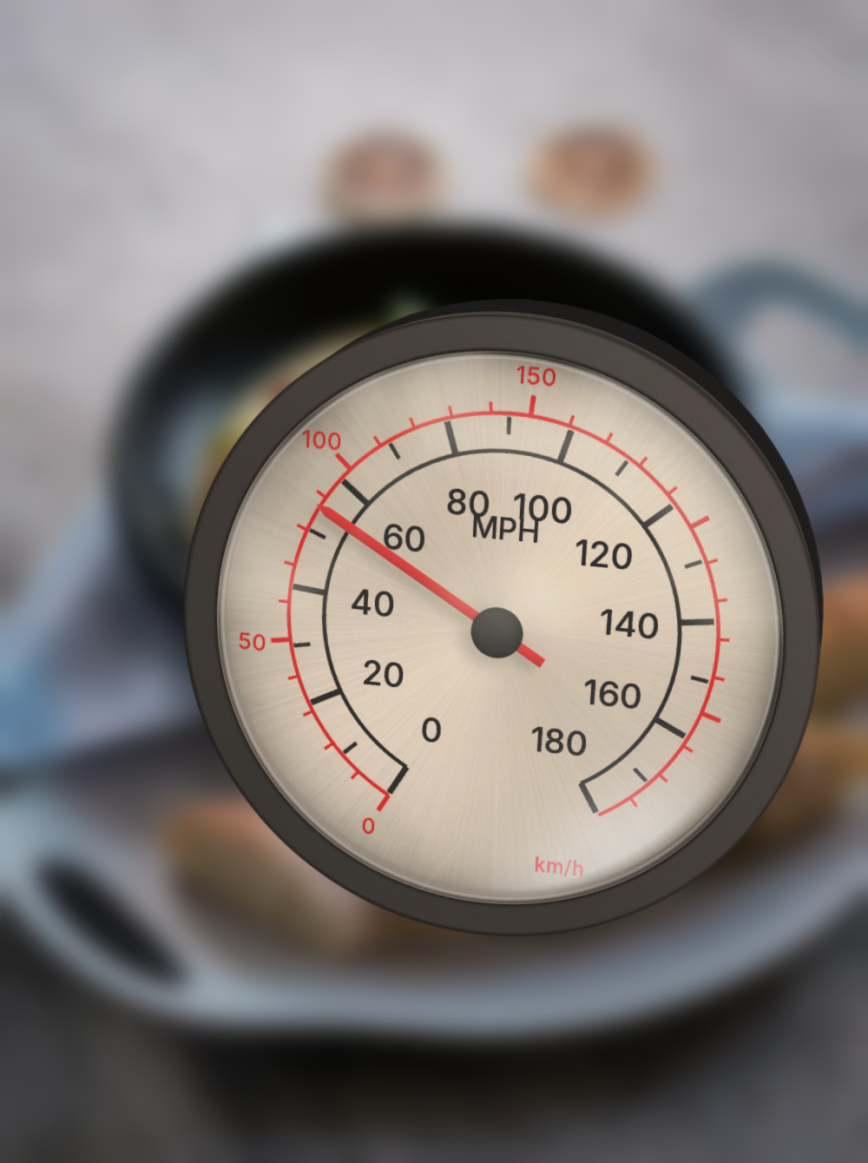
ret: 55mph
